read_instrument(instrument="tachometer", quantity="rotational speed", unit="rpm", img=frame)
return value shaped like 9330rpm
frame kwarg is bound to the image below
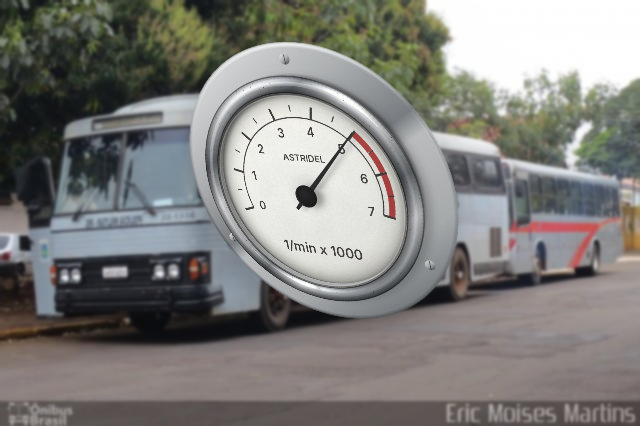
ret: 5000rpm
